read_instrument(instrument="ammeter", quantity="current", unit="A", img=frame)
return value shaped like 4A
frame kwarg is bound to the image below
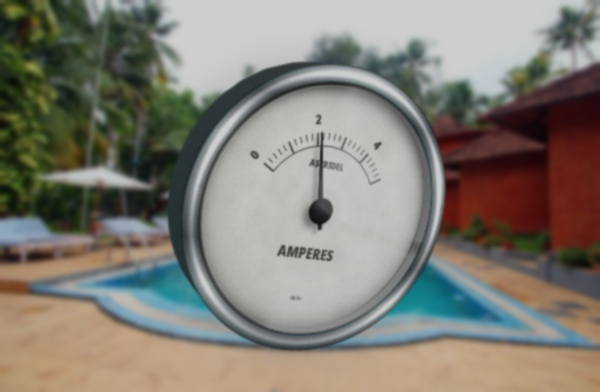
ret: 2A
